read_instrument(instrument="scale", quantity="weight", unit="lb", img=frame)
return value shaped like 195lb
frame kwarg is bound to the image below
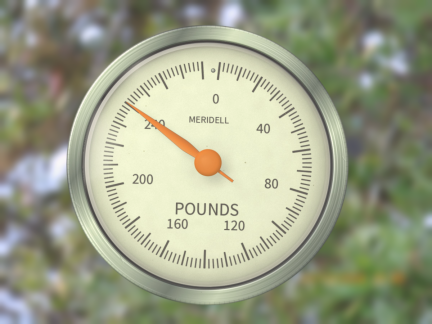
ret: 240lb
